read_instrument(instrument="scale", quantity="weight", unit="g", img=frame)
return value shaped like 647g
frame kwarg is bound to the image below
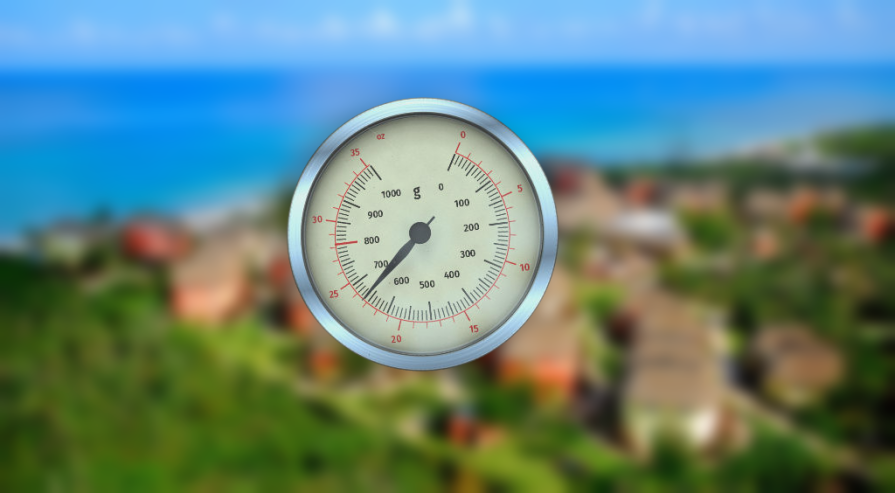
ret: 660g
